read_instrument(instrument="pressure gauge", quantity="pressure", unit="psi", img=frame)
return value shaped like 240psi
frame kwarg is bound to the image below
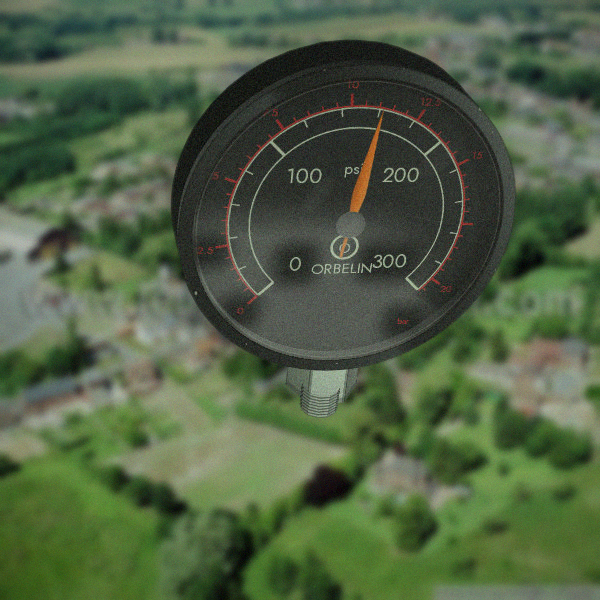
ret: 160psi
